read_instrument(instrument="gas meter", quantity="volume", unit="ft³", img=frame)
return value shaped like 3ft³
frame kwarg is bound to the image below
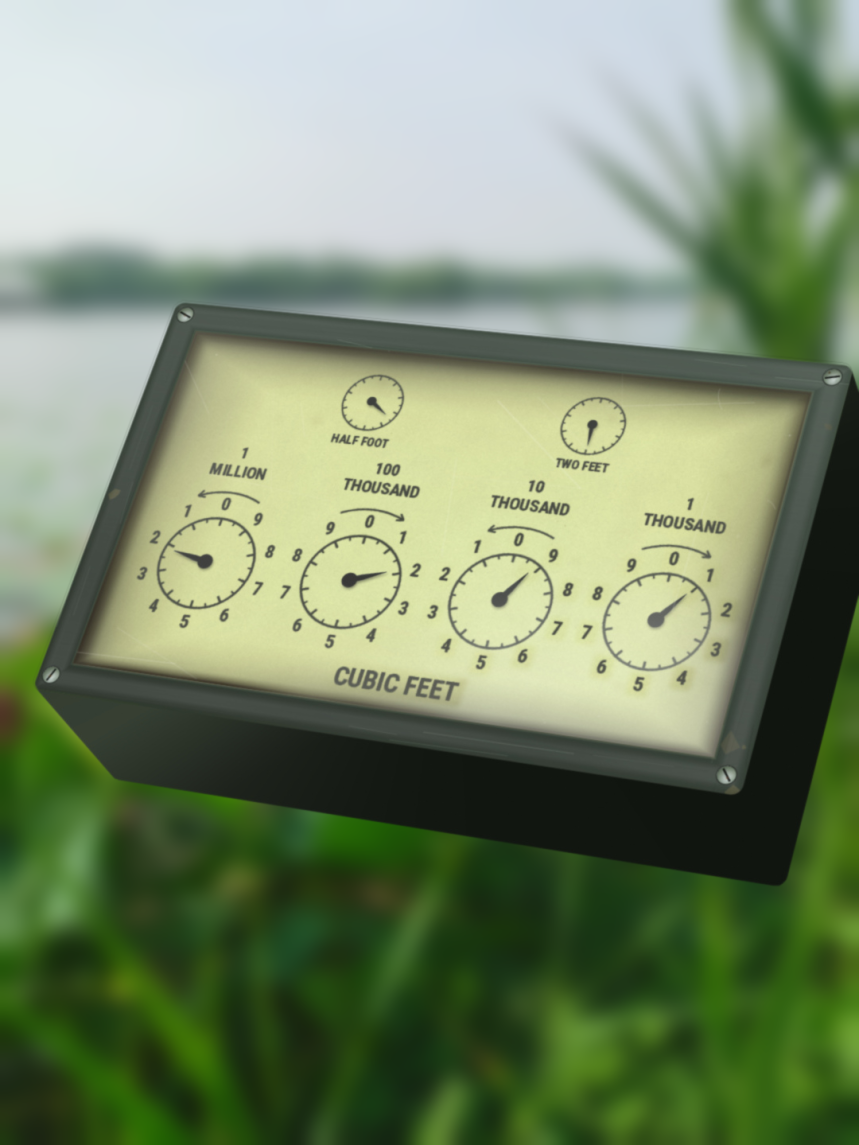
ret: 219100ft³
